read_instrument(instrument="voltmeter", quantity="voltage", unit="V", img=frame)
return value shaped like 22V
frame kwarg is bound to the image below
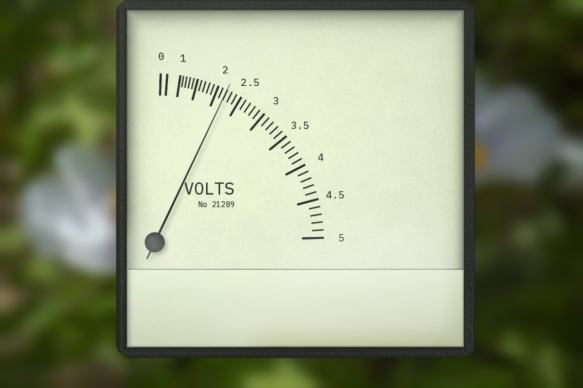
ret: 2.2V
